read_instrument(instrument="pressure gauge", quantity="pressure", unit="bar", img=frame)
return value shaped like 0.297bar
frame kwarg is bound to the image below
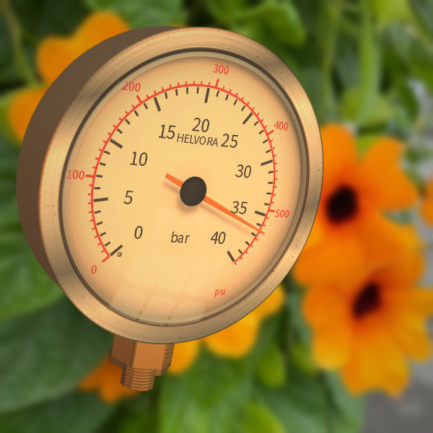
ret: 36.5bar
